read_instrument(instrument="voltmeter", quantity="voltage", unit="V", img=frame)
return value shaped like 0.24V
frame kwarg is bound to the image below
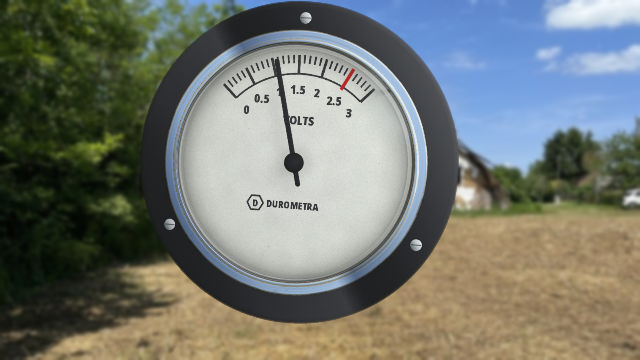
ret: 1.1V
